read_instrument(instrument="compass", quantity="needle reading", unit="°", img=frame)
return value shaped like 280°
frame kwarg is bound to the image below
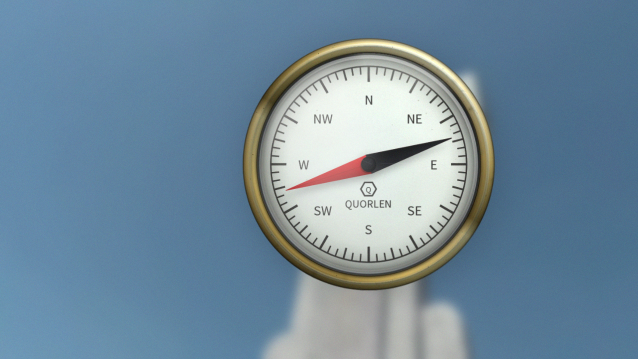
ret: 252.5°
